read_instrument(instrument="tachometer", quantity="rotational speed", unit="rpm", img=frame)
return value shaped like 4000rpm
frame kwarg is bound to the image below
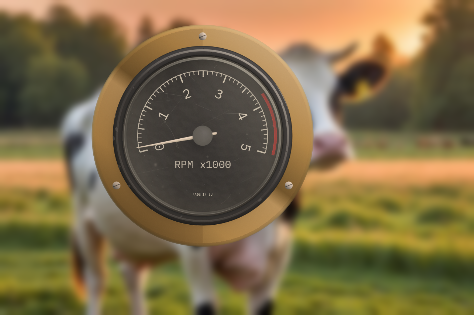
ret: 100rpm
